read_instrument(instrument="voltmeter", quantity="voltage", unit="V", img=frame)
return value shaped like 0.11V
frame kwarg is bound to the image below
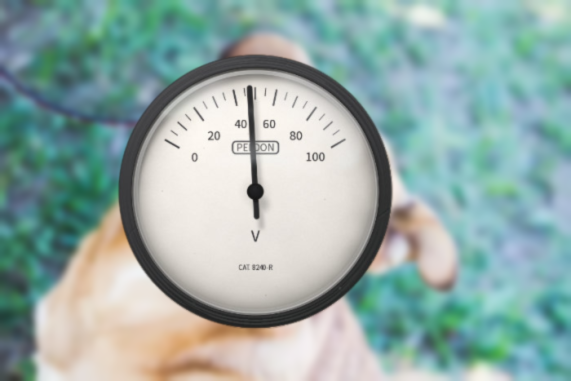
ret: 47.5V
